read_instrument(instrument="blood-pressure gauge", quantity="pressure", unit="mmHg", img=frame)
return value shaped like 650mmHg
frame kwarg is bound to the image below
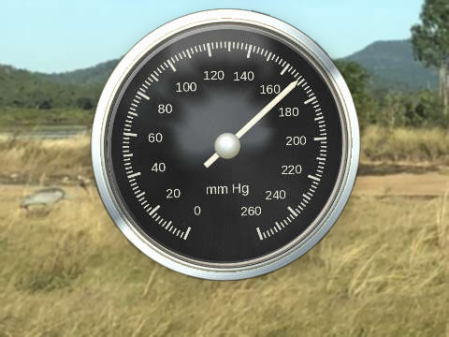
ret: 168mmHg
